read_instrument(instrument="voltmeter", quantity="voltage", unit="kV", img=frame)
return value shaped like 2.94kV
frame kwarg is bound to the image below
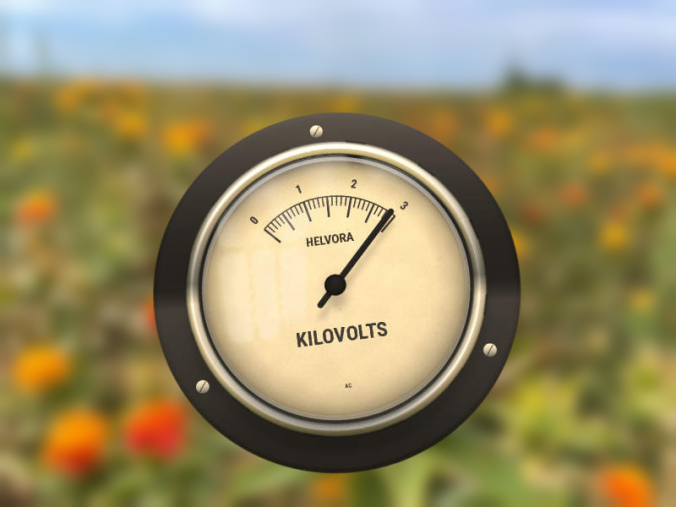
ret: 2.9kV
